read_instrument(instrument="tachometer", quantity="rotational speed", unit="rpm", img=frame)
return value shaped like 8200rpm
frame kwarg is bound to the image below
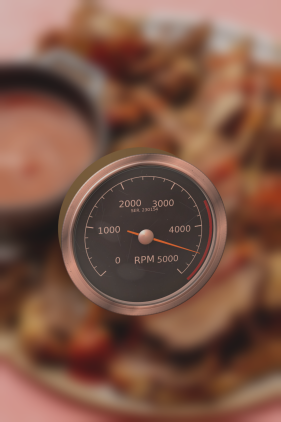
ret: 4500rpm
